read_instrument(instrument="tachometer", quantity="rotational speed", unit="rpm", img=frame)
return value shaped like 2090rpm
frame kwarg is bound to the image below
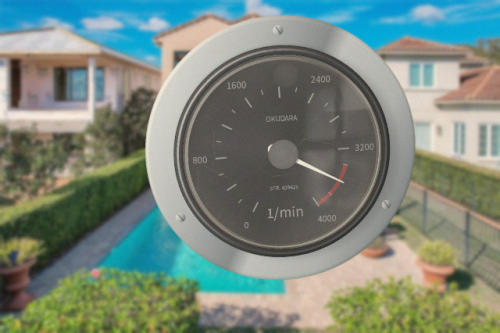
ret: 3600rpm
